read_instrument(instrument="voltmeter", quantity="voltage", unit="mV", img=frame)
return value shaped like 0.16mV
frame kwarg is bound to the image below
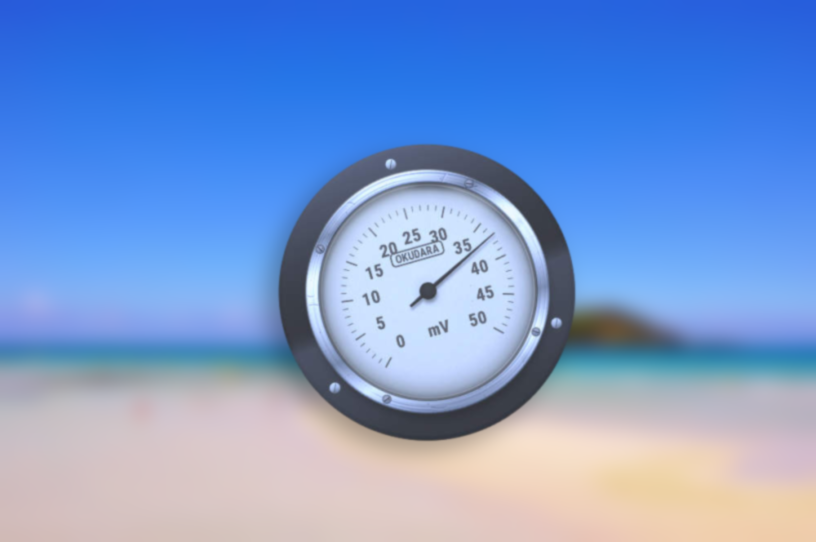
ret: 37mV
